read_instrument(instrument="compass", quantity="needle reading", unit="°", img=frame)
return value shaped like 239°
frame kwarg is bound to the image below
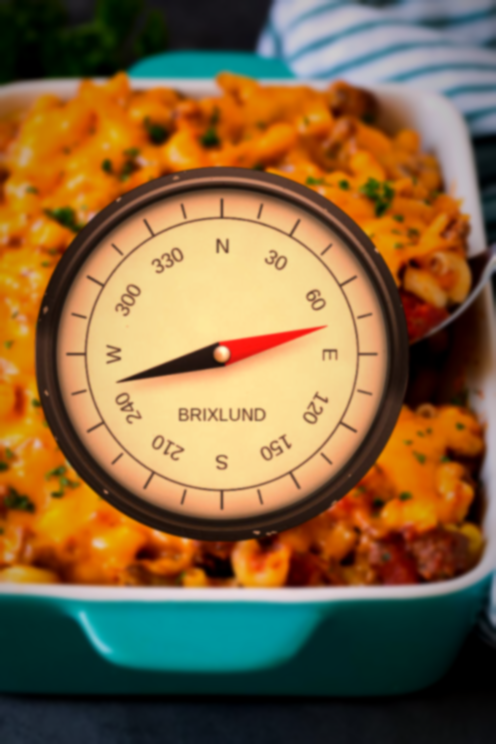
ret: 75°
